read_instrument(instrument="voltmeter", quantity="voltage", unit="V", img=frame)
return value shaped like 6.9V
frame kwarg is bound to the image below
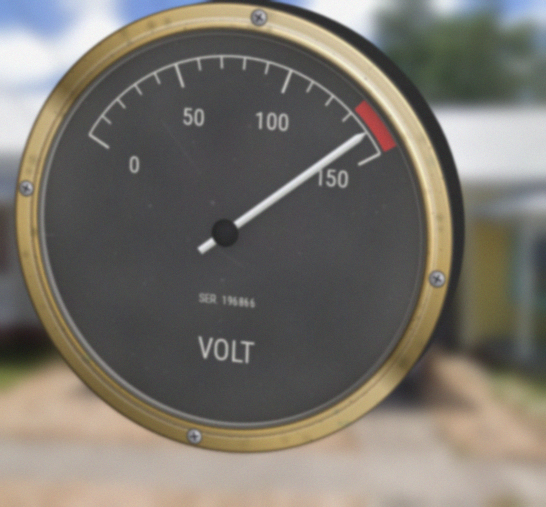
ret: 140V
